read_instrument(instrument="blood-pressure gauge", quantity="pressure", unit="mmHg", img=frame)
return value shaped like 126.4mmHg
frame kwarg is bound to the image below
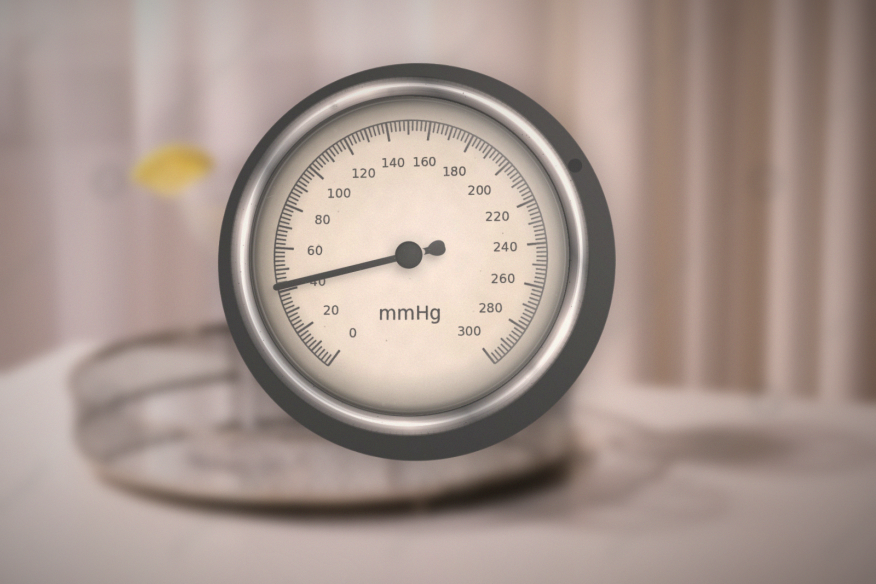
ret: 42mmHg
